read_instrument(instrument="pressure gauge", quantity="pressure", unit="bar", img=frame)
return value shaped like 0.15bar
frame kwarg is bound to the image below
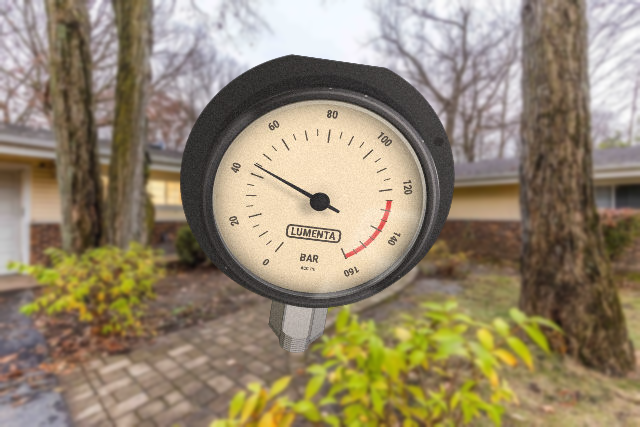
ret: 45bar
